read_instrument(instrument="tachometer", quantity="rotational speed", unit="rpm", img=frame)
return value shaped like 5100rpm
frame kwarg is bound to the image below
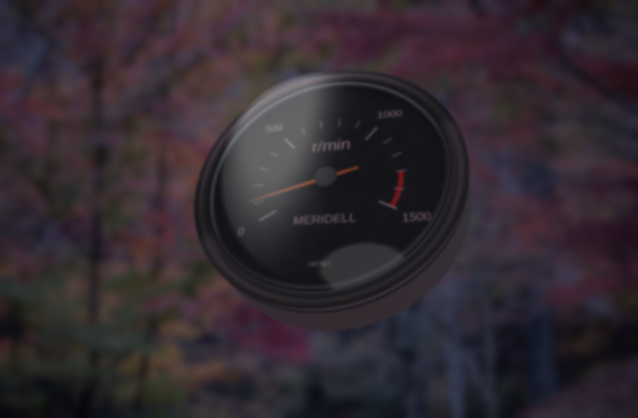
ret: 100rpm
